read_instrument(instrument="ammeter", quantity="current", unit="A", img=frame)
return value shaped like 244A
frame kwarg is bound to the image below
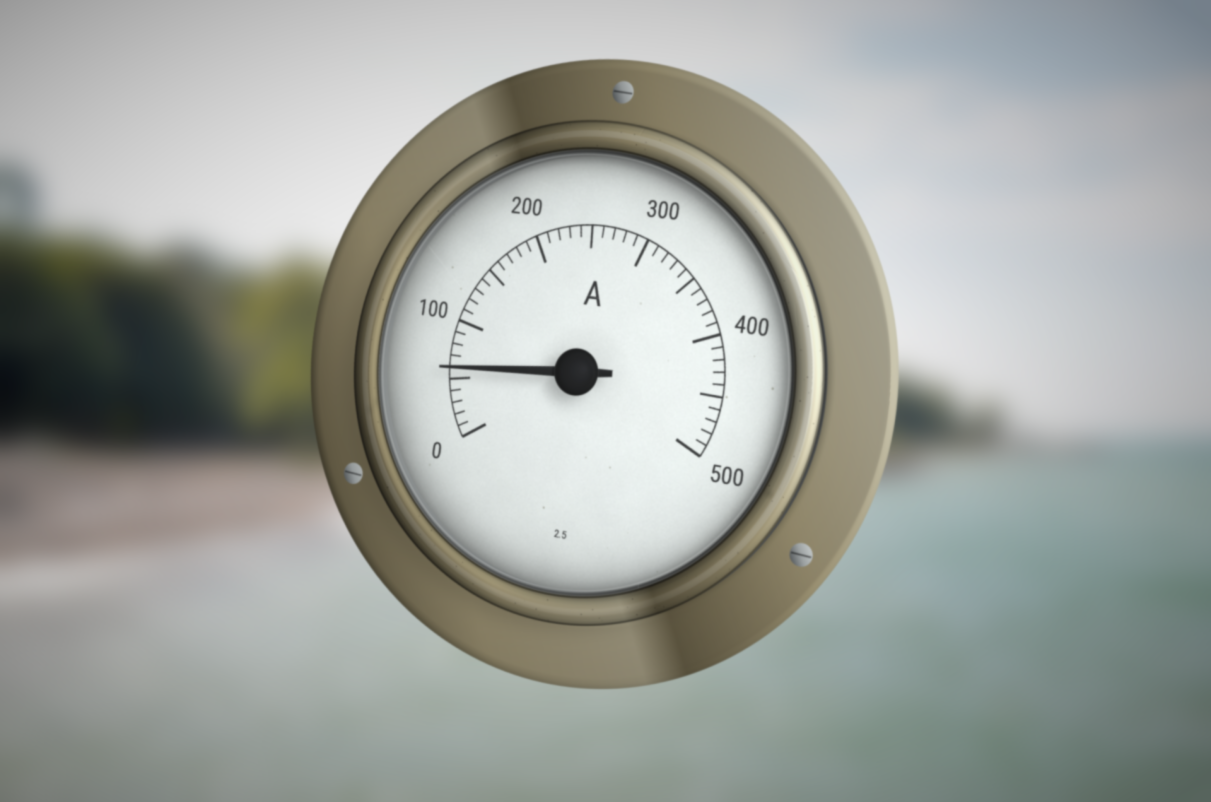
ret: 60A
